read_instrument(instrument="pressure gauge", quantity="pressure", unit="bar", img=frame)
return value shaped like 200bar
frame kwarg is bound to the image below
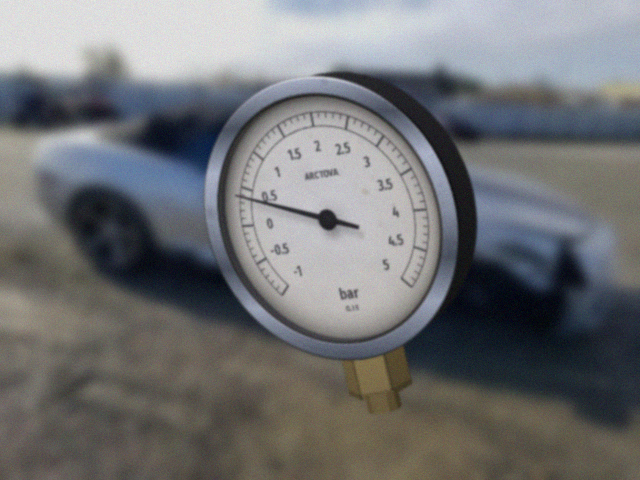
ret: 0.4bar
